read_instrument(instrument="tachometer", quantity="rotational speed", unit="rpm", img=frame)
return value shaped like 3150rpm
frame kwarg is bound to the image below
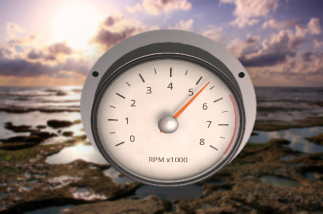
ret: 5250rpm
